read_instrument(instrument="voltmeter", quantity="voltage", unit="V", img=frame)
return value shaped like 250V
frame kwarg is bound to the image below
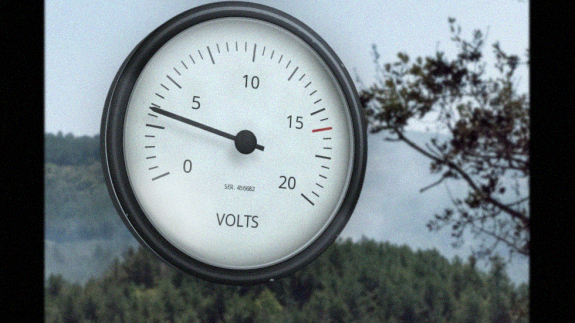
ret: 3.25V
